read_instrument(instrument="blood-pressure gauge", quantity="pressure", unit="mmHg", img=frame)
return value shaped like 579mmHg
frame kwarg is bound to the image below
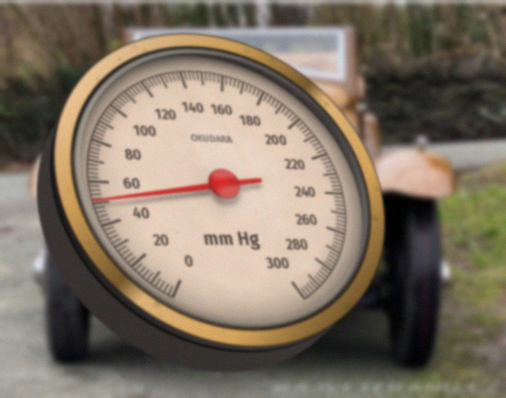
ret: 50mmHg
